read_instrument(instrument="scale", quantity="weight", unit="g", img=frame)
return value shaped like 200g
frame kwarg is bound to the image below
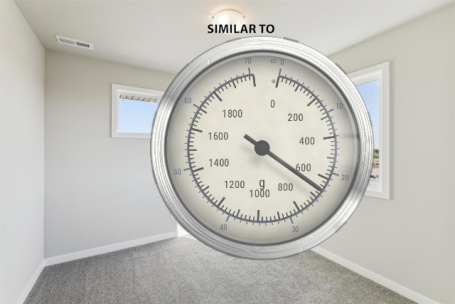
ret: 660g
